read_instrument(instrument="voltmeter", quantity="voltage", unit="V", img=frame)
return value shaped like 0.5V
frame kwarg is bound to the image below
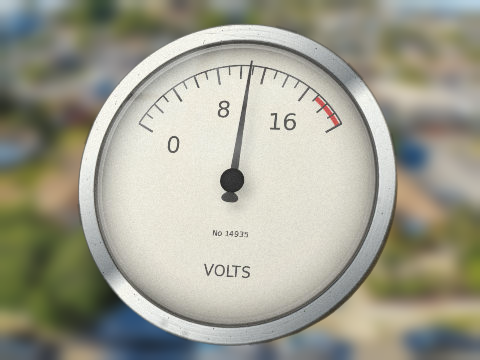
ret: 11V
